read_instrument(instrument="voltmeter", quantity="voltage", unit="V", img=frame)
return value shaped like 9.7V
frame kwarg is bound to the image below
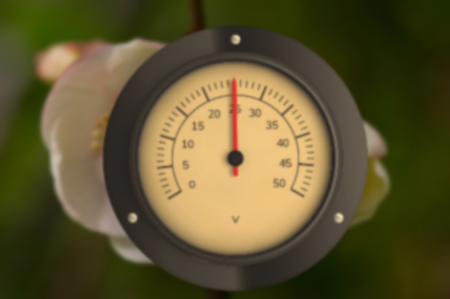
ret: 25V
